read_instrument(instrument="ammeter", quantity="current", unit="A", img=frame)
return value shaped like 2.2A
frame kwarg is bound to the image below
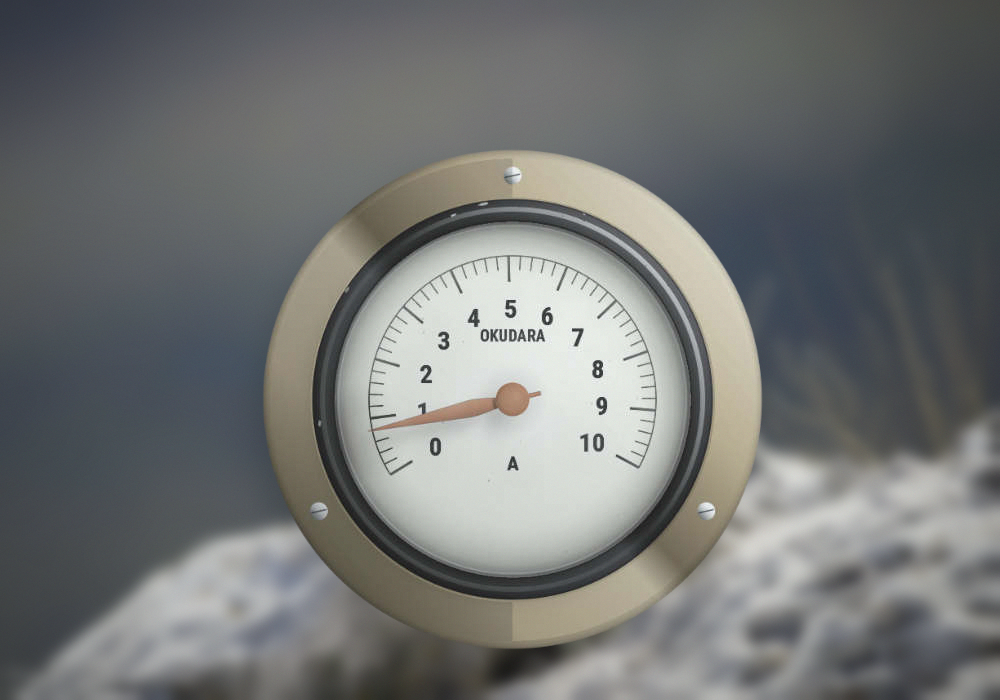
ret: 0.8A
